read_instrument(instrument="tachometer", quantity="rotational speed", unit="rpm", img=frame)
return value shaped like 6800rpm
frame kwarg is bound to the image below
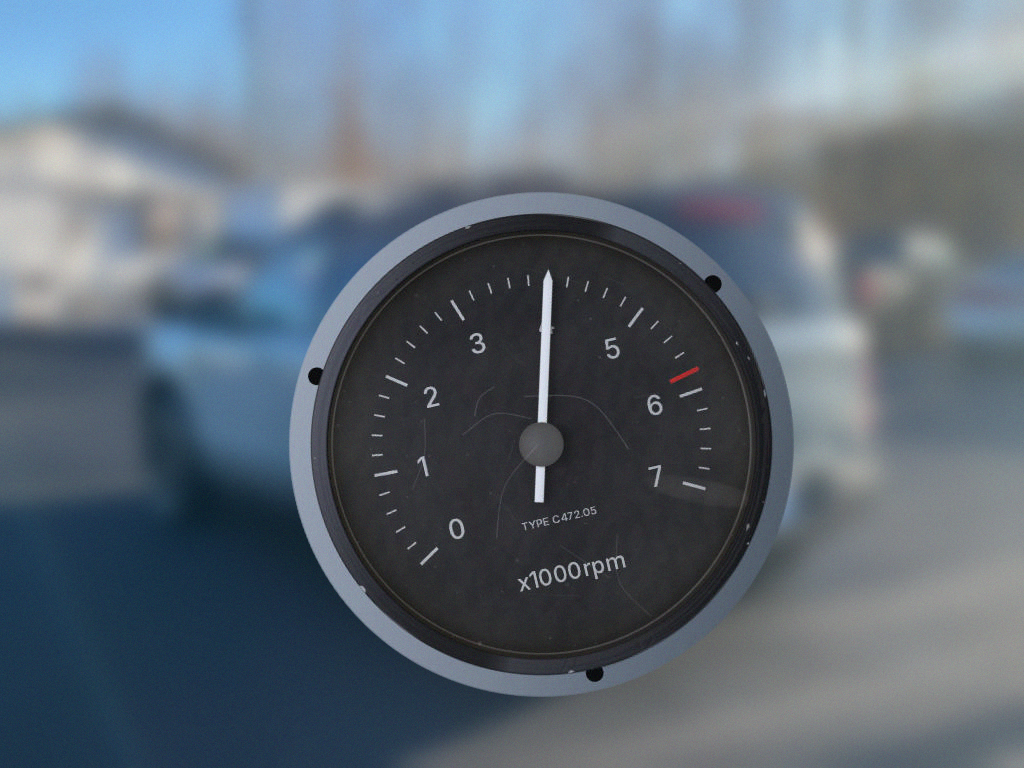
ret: 4000rpm
